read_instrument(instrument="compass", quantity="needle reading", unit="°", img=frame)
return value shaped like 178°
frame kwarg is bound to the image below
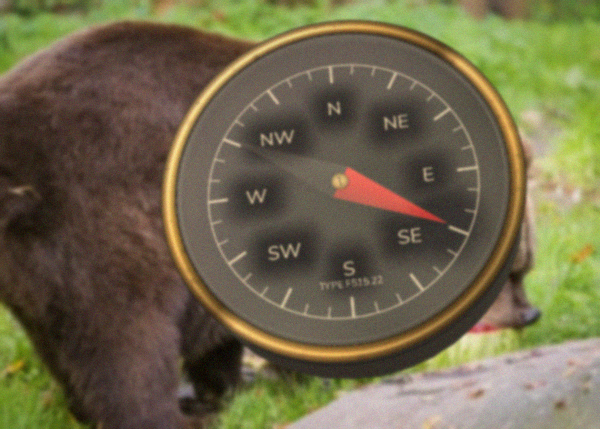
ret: 120°
